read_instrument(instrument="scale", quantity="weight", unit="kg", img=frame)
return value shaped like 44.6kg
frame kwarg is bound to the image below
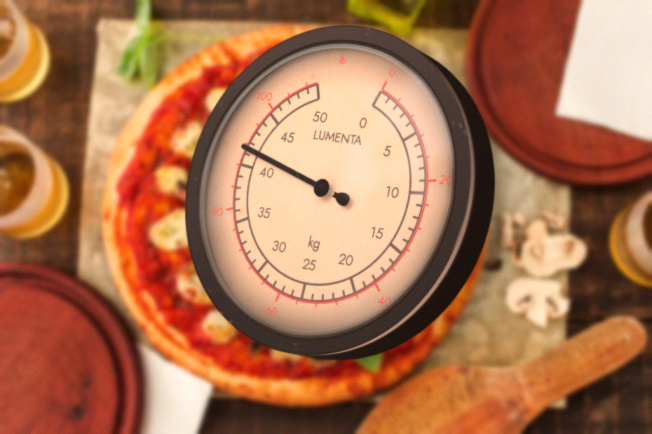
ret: 41.5kg
